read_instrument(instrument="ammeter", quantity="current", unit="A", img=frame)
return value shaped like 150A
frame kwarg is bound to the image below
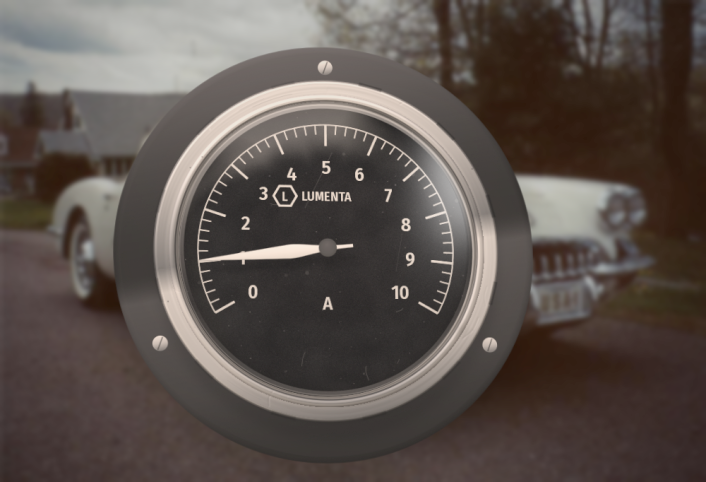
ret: 1A
